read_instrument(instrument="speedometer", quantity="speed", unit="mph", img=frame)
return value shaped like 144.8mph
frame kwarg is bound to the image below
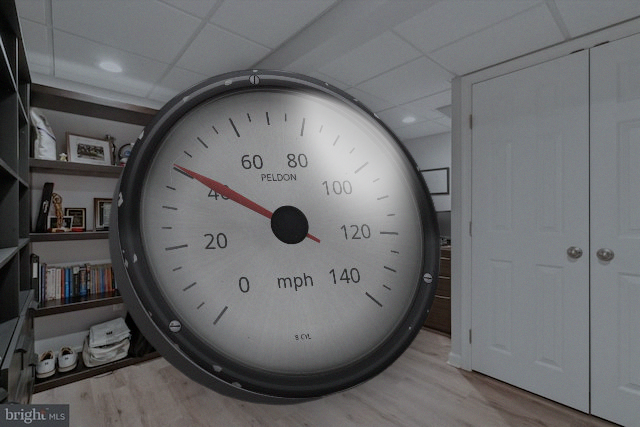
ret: 40mph
